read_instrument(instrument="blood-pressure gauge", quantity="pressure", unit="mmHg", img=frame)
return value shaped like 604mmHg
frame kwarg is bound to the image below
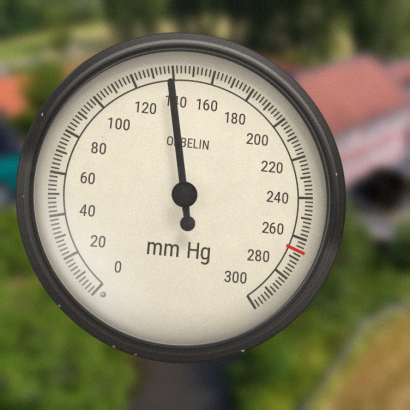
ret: 138mmHg
